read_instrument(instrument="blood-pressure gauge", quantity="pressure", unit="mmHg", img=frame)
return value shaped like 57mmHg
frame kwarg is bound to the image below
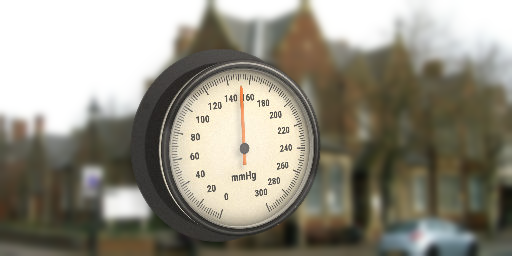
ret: 150mmHg
